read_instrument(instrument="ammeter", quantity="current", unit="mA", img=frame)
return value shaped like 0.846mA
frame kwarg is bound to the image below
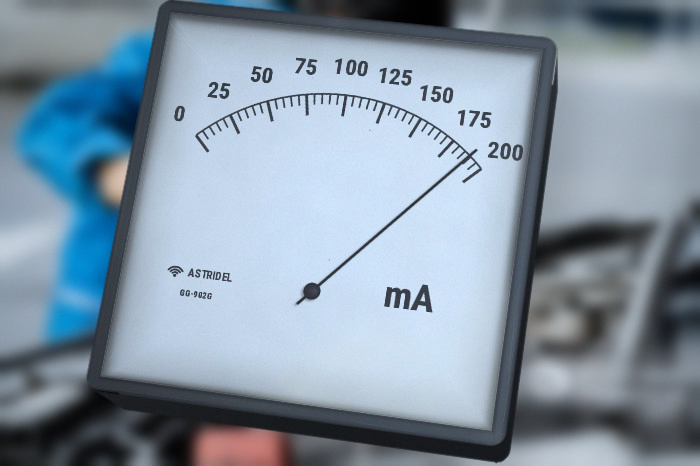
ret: 190mA
